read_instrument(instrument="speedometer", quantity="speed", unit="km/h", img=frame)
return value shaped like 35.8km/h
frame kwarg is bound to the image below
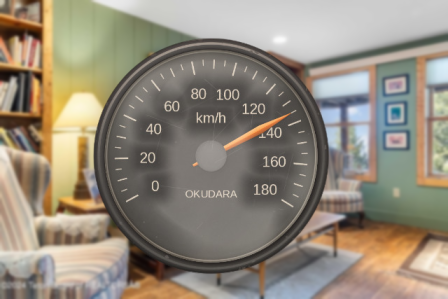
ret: 135km/h
